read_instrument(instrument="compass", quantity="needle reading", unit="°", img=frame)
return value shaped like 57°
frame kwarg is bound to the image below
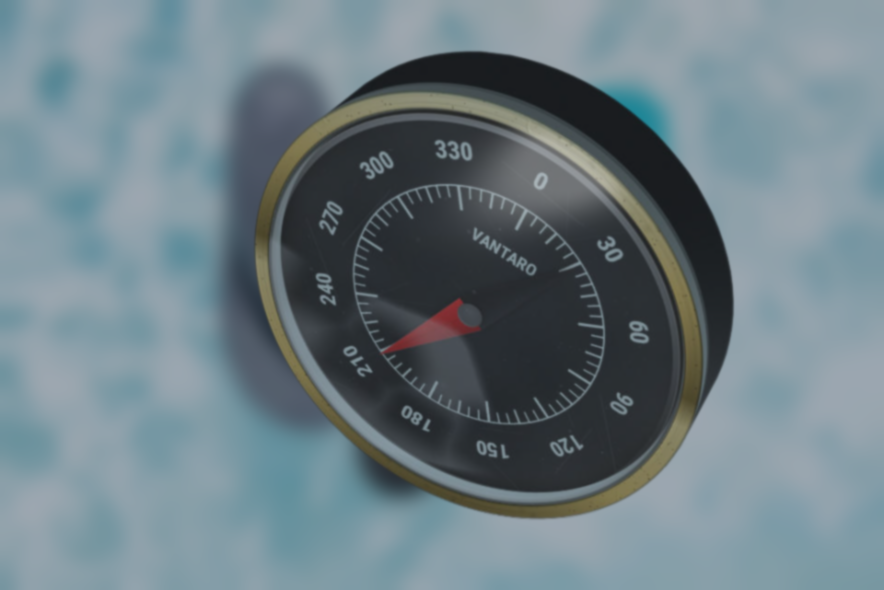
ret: 210°
